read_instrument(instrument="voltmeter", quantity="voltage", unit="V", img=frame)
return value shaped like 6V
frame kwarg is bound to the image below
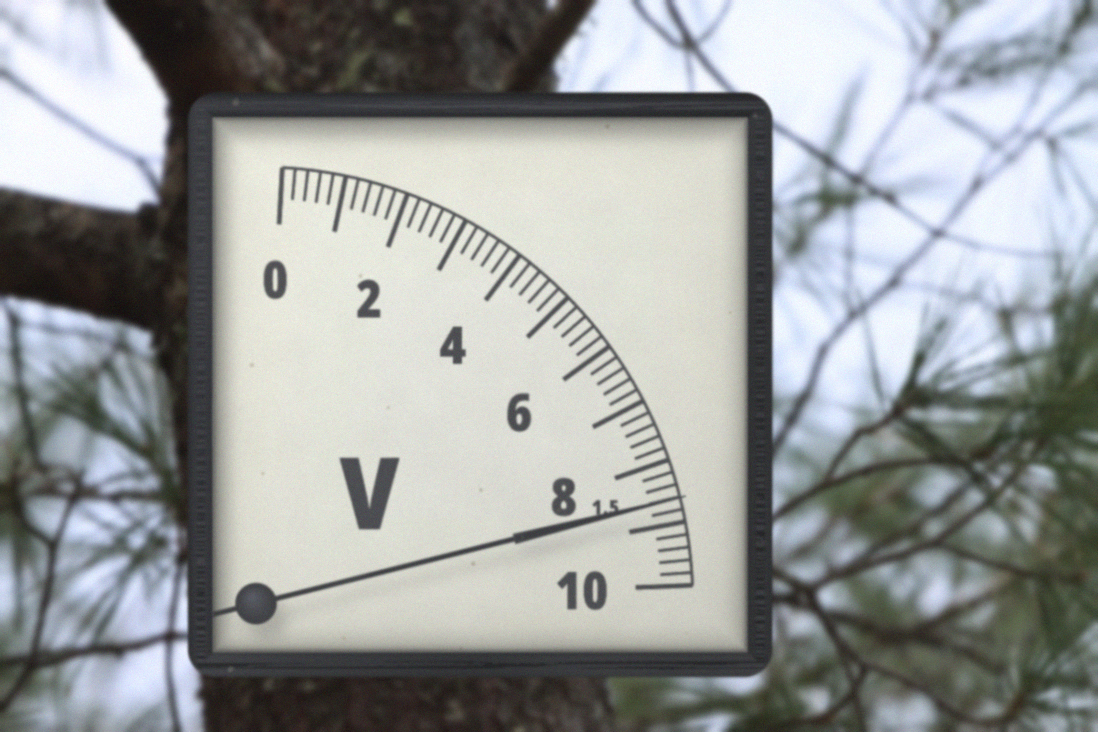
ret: 8.6V
